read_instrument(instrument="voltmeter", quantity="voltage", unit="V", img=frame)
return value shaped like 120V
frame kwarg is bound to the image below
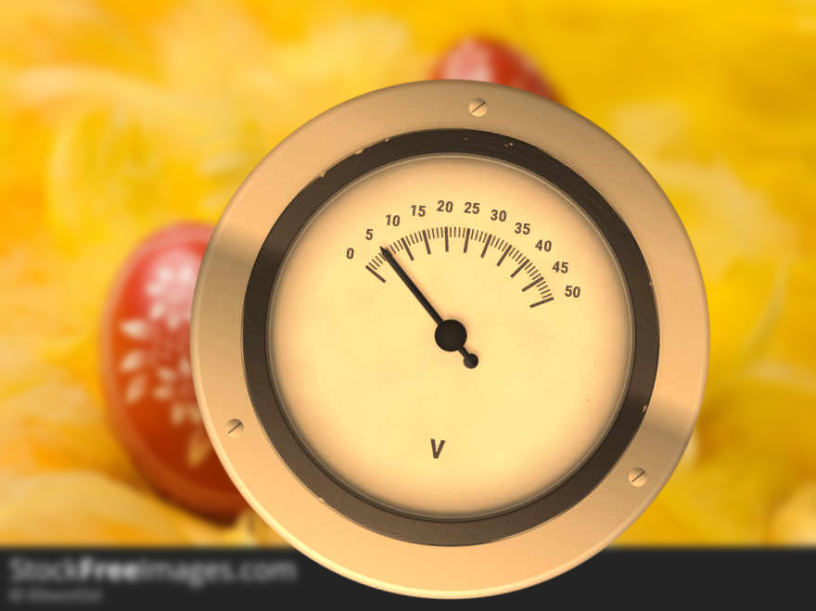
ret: 5V
